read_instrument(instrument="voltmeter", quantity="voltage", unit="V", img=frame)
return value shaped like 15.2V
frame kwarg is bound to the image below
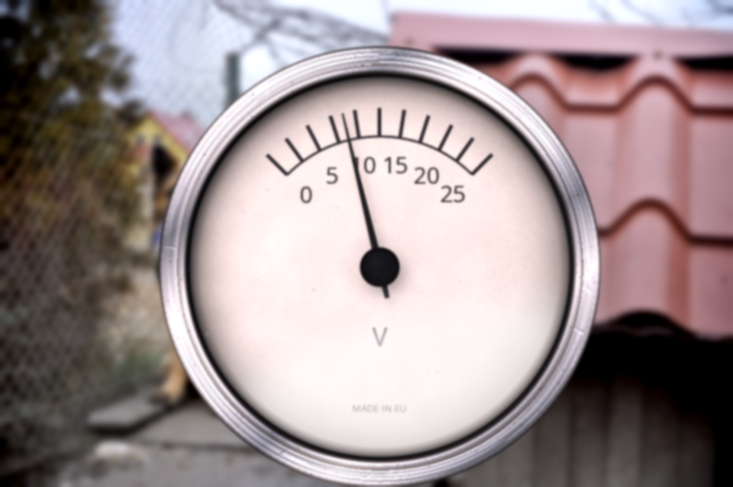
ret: 8.75V
